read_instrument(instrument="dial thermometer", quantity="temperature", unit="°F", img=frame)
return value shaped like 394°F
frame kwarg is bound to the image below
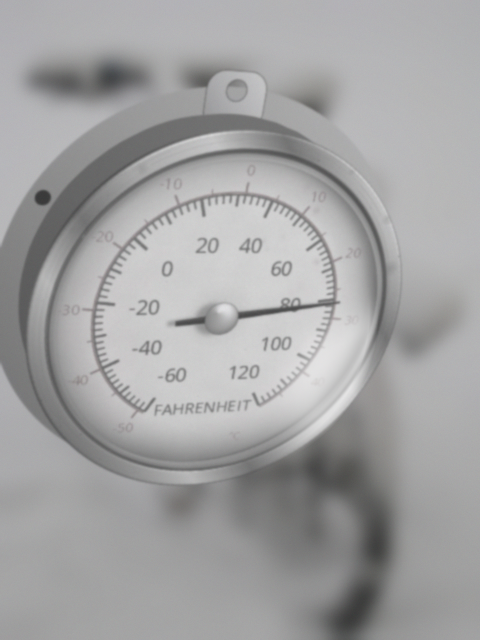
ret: 80°F
